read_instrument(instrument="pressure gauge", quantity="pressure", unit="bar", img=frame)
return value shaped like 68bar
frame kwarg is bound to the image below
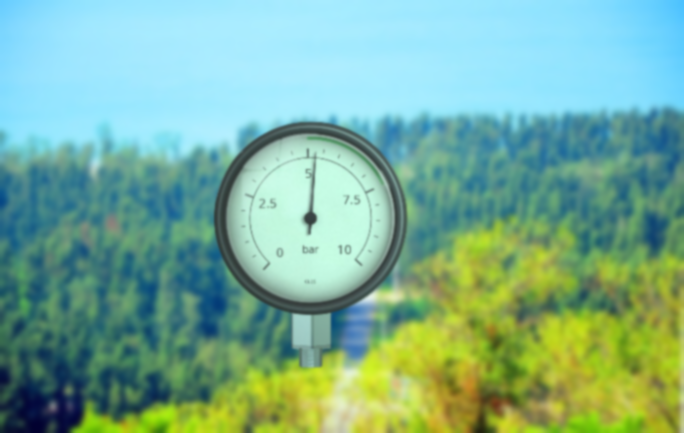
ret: 5.25bar
